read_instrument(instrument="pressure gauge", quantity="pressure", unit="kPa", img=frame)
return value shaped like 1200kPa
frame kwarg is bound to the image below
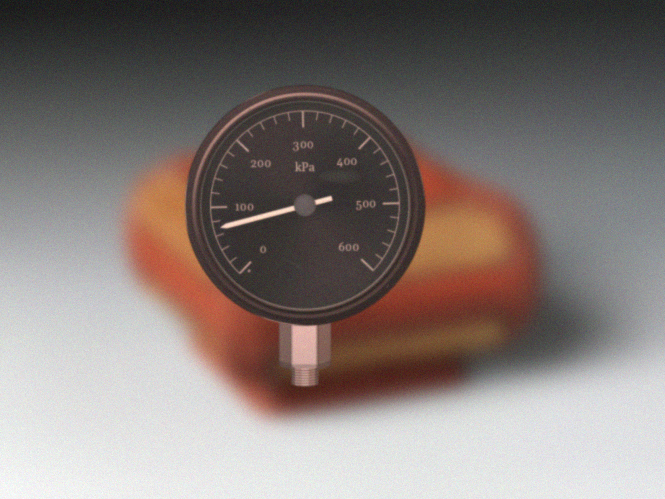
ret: 70kPa
